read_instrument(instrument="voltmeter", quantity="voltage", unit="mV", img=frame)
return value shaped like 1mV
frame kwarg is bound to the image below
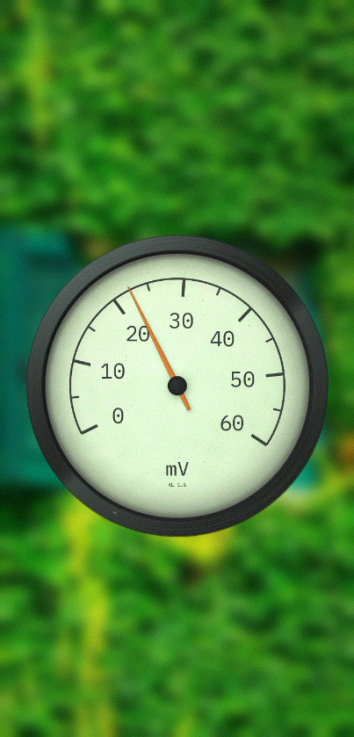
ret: 22.5mV
